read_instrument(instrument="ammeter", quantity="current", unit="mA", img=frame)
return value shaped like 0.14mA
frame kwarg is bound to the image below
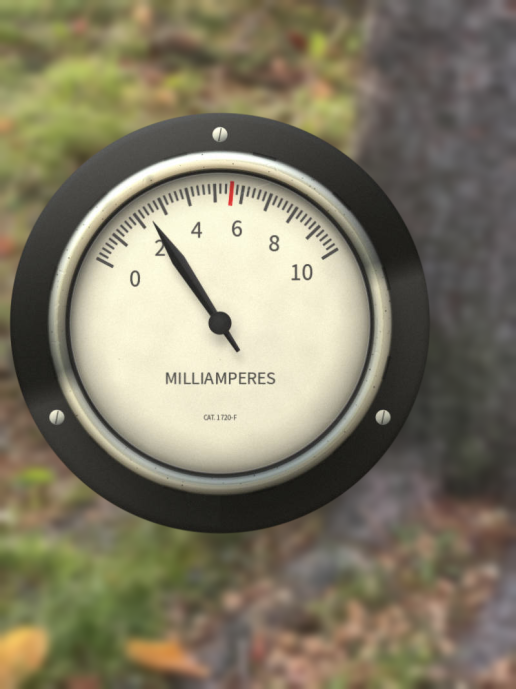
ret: 2.4mA
